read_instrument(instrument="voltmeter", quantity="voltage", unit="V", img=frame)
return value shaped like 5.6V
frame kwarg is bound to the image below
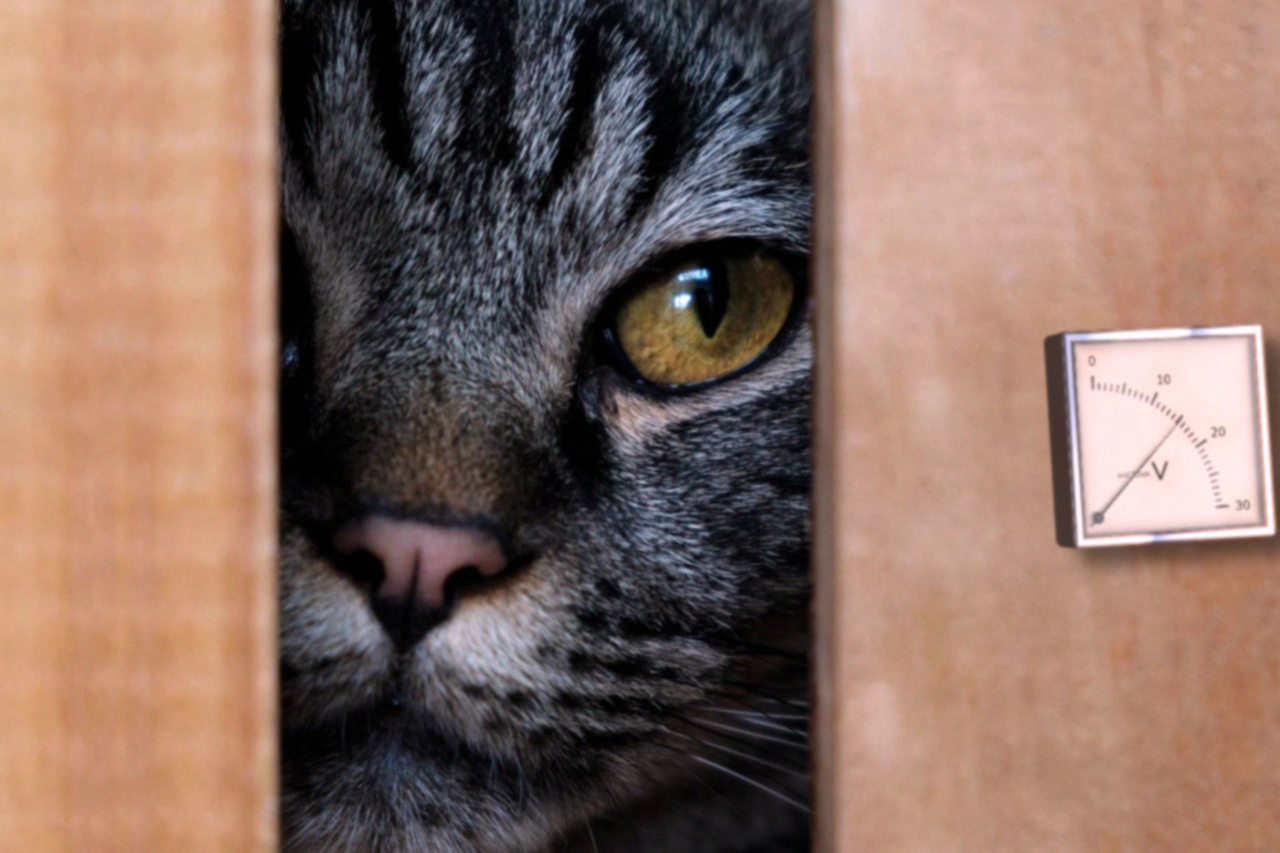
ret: 15V
